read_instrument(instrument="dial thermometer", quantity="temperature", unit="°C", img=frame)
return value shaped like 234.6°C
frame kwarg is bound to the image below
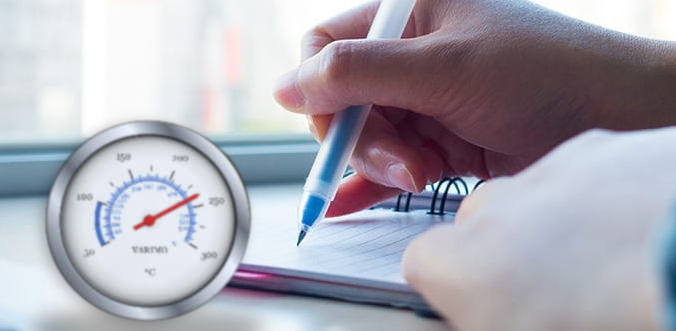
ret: 237.5°C
